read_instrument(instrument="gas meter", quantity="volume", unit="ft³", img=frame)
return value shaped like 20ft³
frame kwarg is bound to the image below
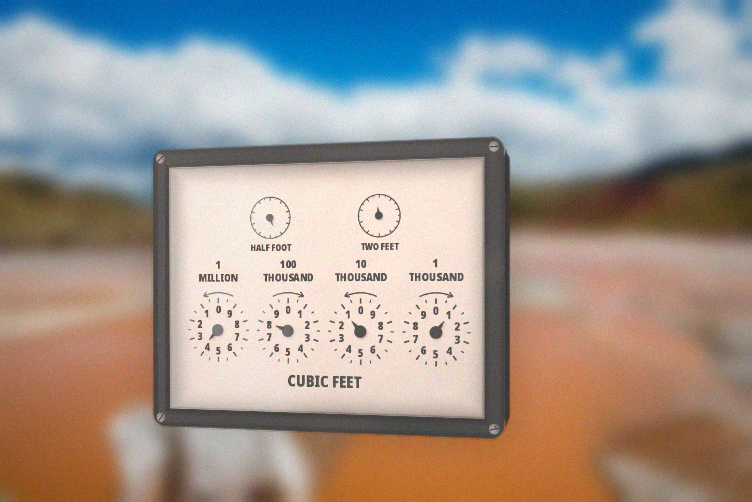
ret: 381100ft³
